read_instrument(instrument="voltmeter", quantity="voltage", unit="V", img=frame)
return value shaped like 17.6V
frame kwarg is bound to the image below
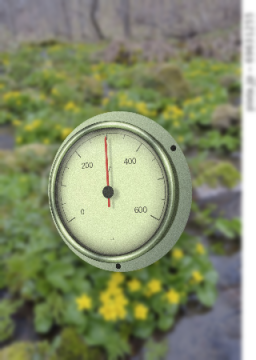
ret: 300V
